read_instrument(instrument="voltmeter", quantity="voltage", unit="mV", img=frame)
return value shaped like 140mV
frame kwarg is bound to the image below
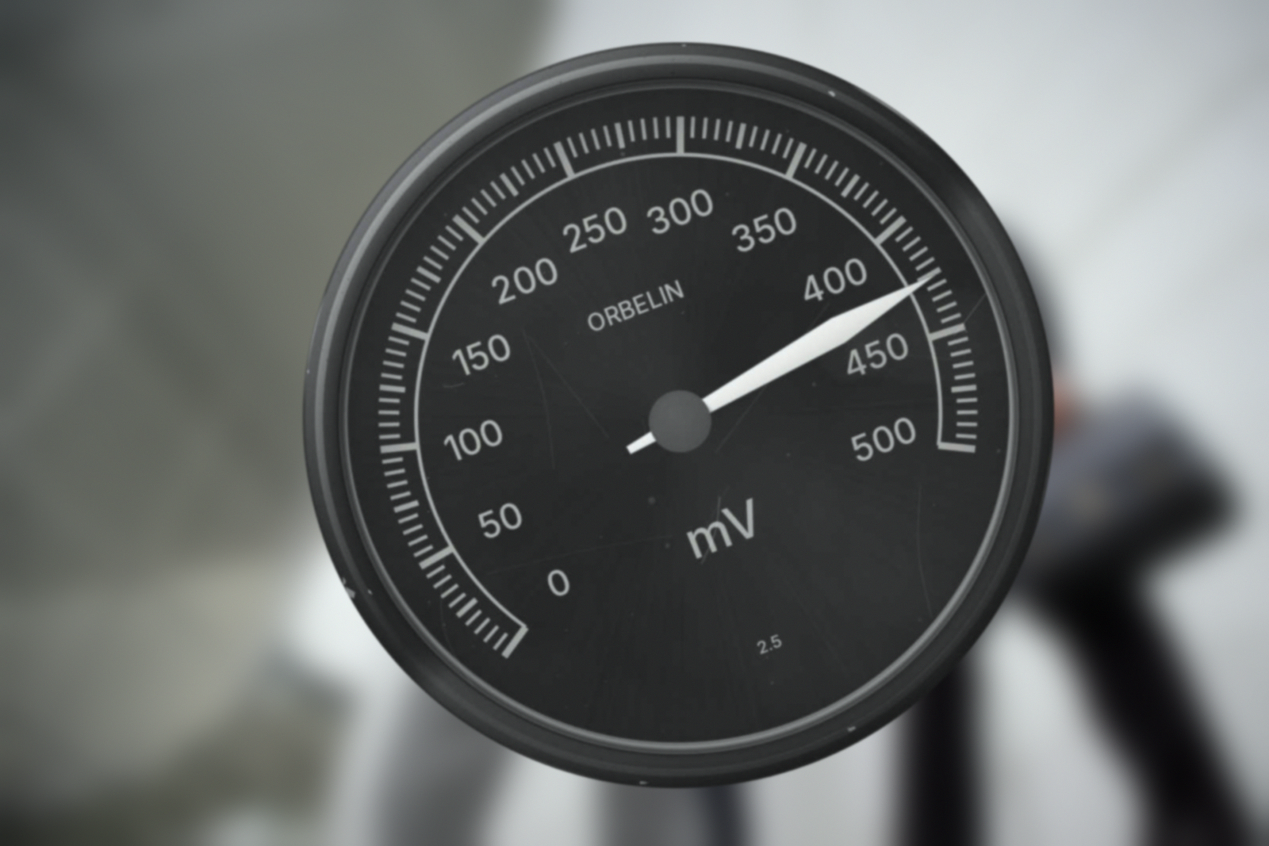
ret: 425mV
